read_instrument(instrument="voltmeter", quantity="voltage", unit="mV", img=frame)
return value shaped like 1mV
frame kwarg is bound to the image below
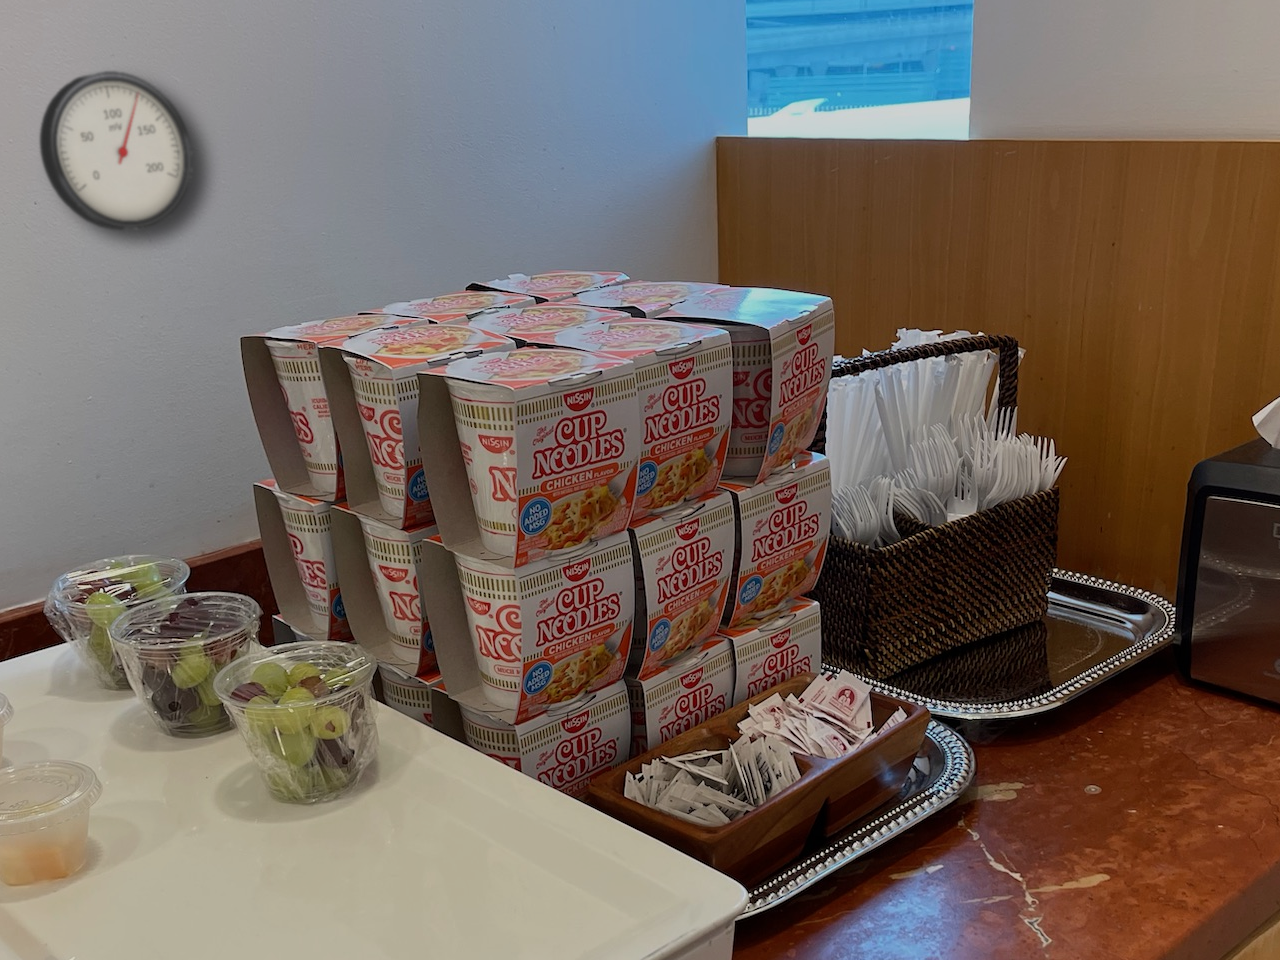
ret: 125mV
